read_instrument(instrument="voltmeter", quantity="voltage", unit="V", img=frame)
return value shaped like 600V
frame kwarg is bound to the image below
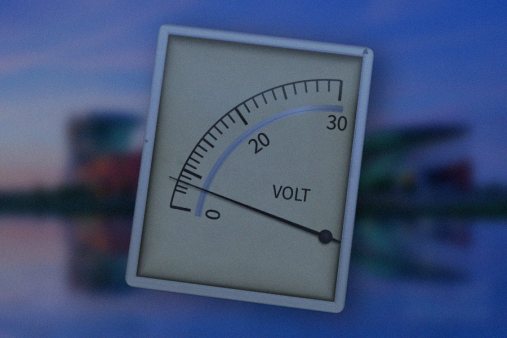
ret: 8V
